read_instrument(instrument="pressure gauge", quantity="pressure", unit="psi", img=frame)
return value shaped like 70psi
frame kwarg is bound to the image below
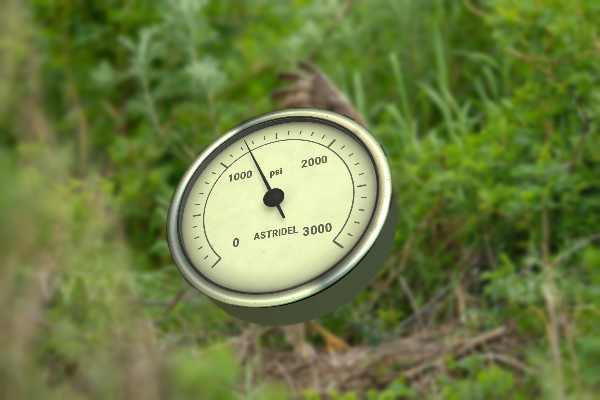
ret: 1250psi
